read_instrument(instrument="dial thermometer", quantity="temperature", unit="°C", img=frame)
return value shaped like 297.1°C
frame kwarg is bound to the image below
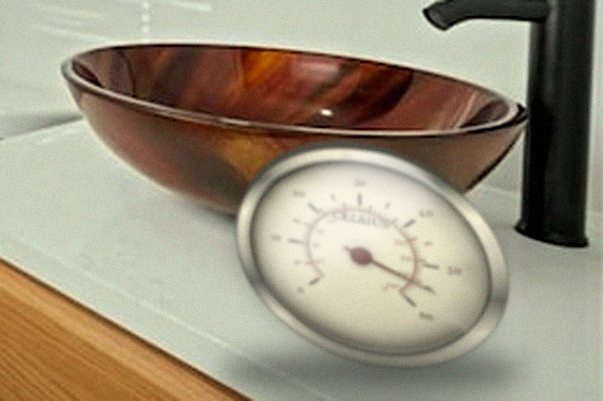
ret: 55°C
